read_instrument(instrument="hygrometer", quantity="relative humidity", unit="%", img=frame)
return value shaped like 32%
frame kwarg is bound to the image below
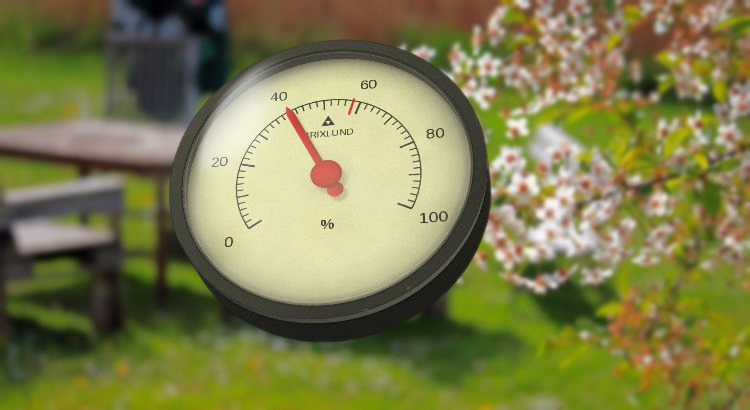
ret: 40%
